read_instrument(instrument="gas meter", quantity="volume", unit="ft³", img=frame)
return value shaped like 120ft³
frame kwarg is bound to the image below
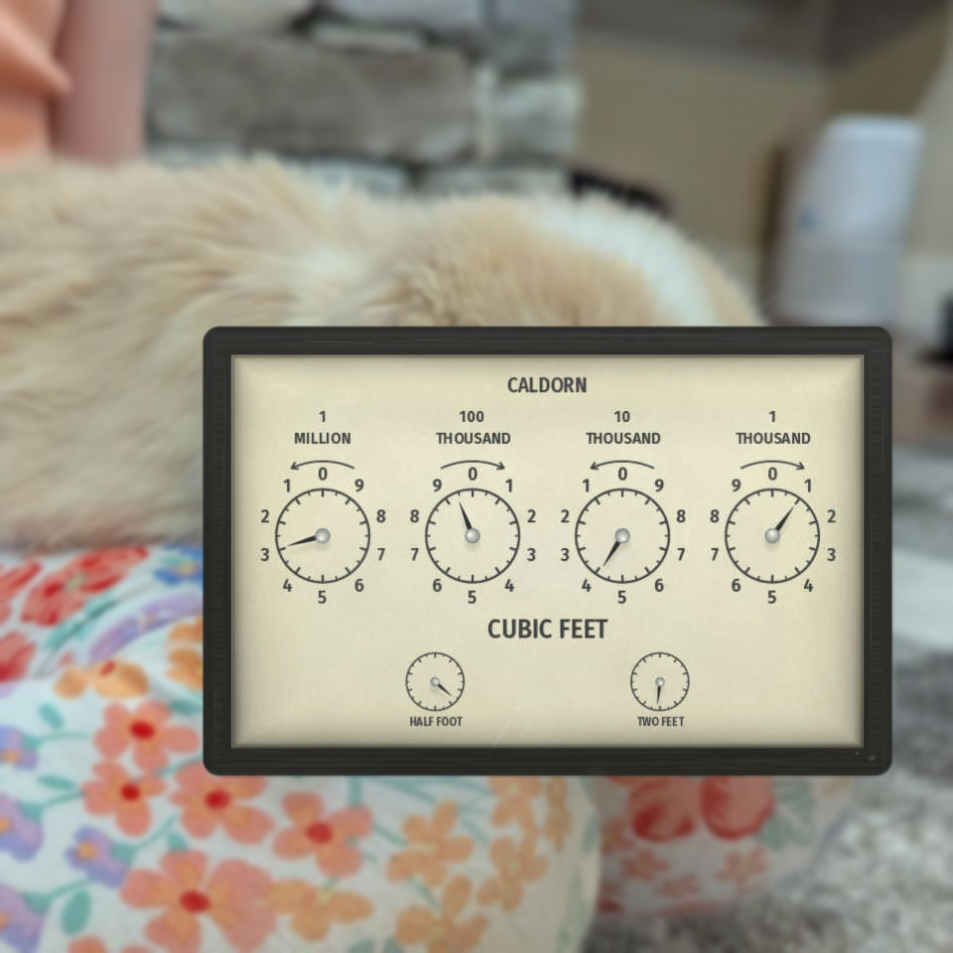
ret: 294100ft³
